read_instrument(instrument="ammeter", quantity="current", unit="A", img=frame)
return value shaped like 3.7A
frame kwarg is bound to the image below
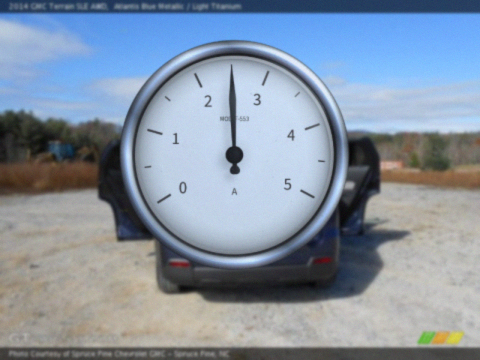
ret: 2.5A
